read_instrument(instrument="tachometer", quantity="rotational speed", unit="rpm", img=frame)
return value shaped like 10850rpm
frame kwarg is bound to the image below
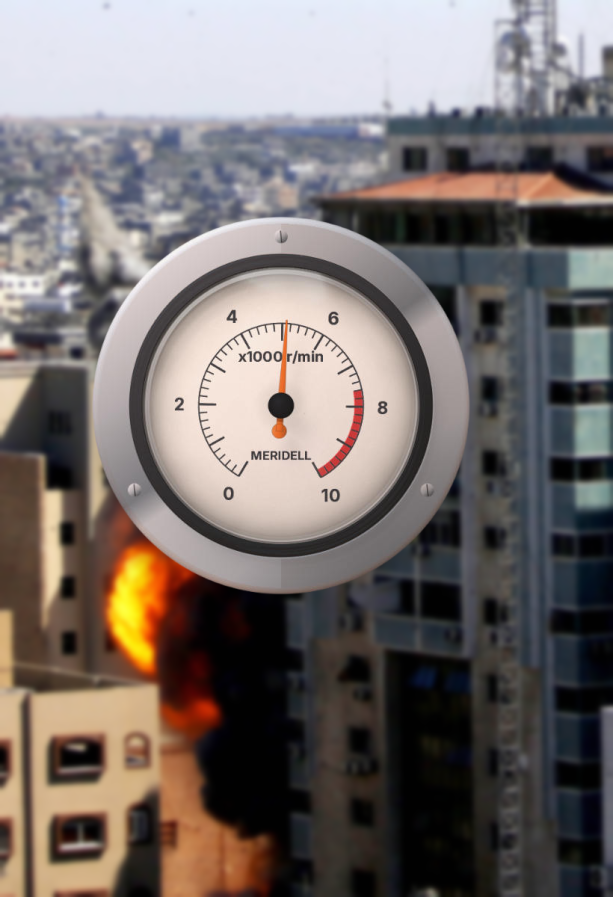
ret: 5100rpm
